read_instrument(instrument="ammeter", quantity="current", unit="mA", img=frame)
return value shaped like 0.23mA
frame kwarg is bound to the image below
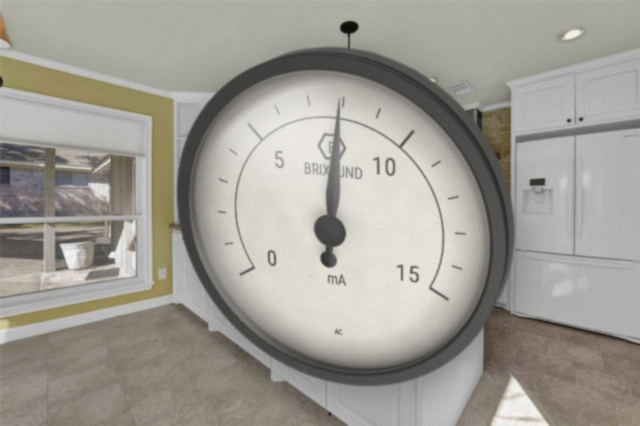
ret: 8mA
